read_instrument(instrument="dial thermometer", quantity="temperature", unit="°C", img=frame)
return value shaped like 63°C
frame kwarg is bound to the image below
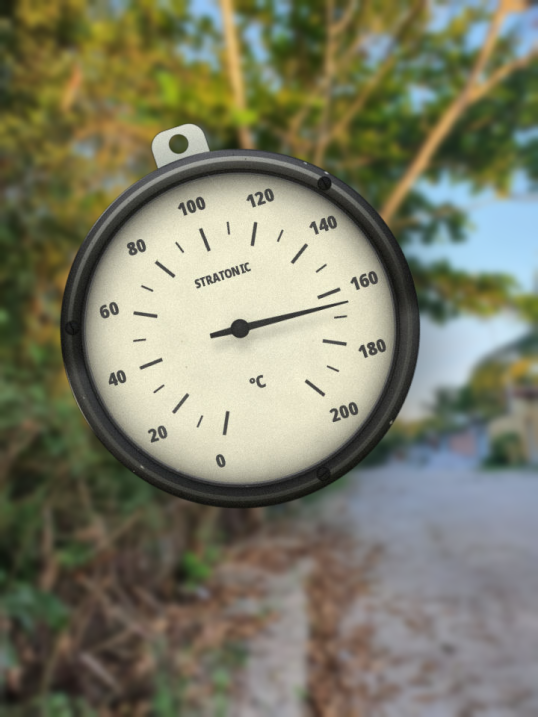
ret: 165°C
